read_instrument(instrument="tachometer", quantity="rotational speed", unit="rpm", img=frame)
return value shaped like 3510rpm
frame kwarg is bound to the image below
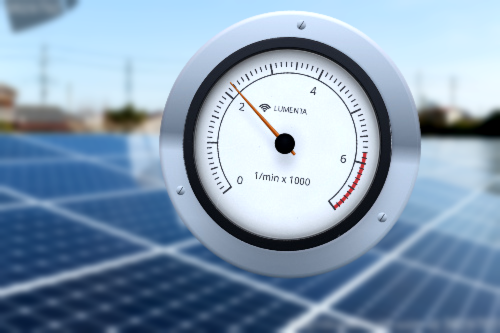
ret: 2200rpm
